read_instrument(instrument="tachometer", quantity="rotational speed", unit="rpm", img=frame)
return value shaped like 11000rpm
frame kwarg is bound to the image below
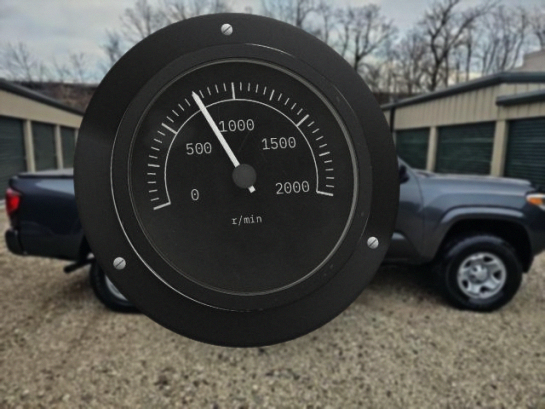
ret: 750rpm
